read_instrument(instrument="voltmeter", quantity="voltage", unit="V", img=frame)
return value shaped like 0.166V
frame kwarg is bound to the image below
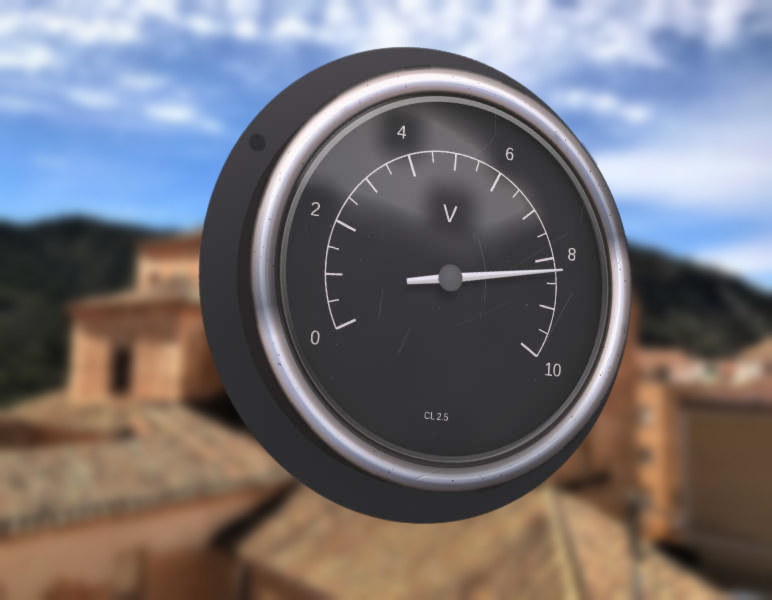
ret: 8.25V
